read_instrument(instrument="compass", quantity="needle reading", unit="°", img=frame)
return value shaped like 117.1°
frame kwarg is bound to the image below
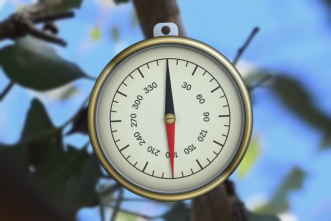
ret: 180°
